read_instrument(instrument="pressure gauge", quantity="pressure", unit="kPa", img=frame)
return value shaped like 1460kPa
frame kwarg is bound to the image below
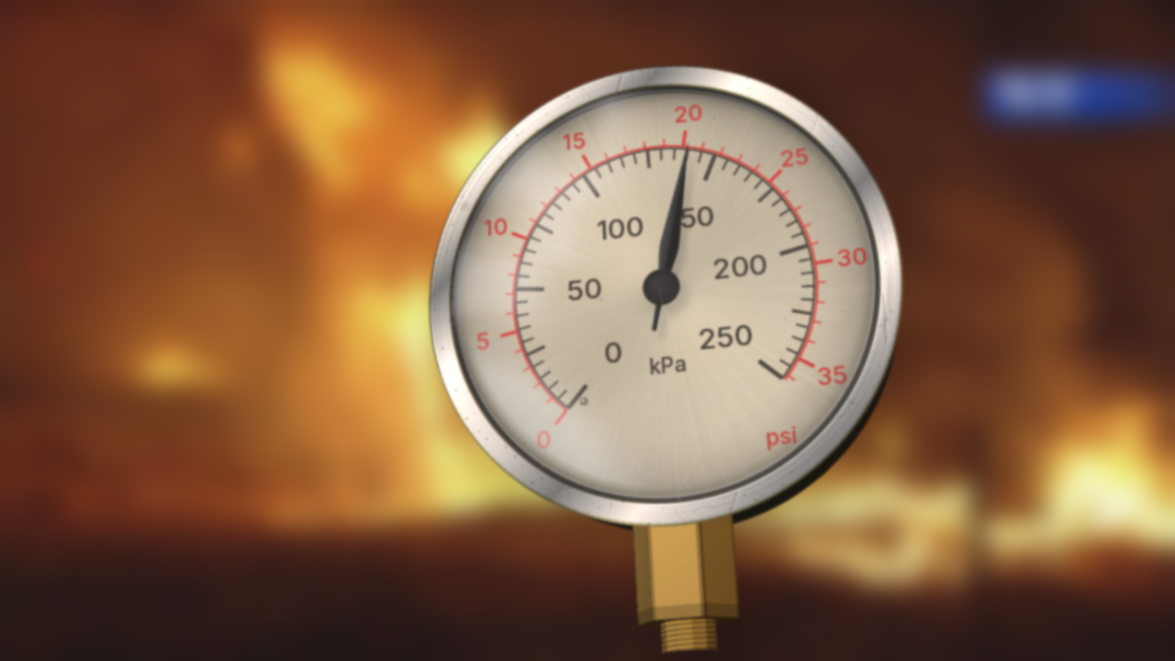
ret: 140kPa
